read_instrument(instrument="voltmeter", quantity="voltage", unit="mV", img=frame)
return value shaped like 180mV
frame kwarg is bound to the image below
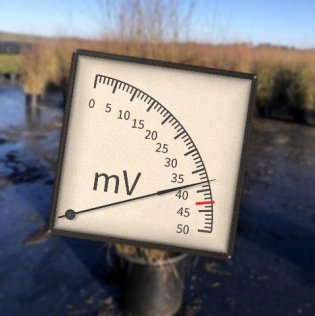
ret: 38mV
